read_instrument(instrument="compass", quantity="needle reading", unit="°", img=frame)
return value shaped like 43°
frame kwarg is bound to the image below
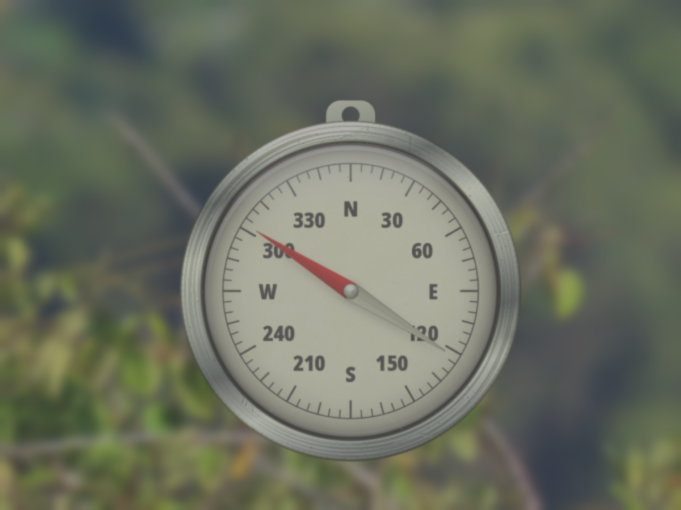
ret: 302.5°
